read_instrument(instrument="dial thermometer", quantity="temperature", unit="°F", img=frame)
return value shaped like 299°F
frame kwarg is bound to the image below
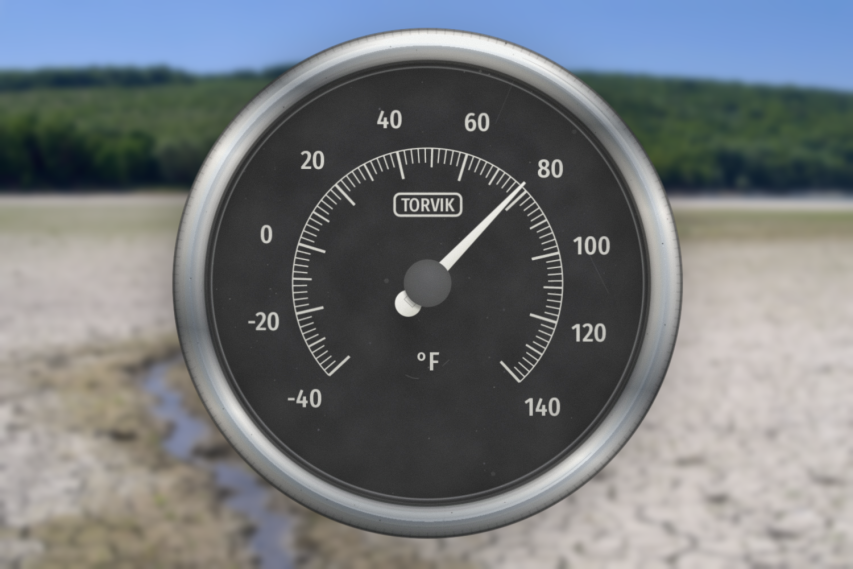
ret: 78°F
